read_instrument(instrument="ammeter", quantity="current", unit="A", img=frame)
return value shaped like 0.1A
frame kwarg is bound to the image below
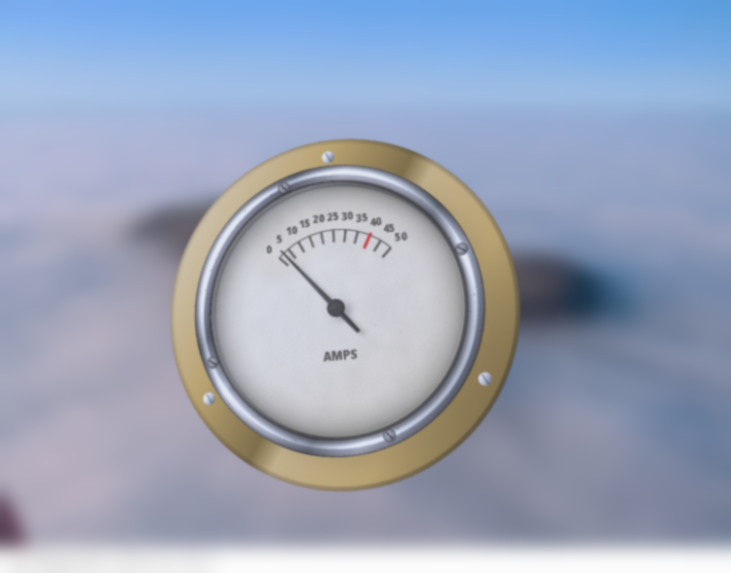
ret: 2.5A
